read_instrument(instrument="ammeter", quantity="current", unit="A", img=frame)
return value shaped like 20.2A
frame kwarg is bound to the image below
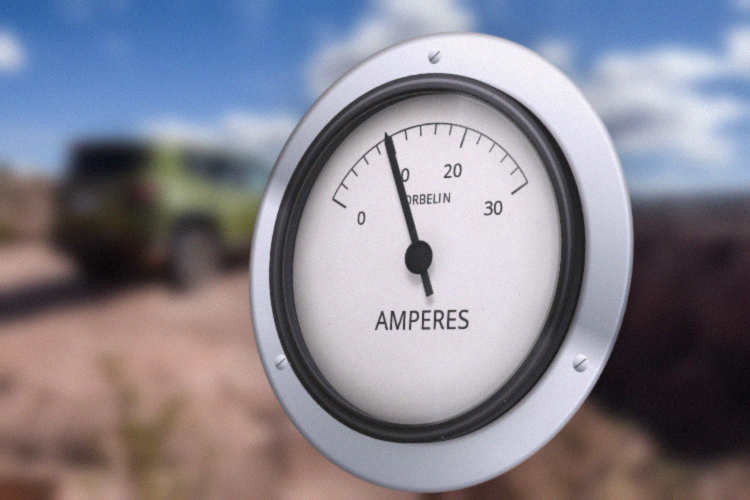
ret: 10A
